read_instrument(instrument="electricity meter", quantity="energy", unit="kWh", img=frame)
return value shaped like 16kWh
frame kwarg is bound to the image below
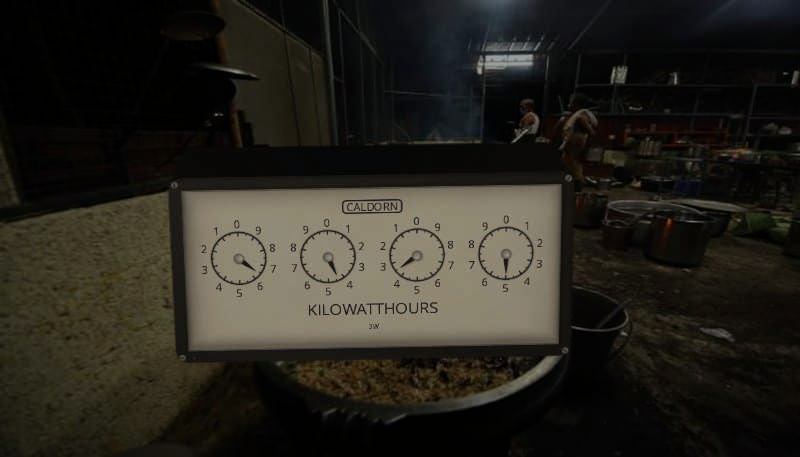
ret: 6435kWh
